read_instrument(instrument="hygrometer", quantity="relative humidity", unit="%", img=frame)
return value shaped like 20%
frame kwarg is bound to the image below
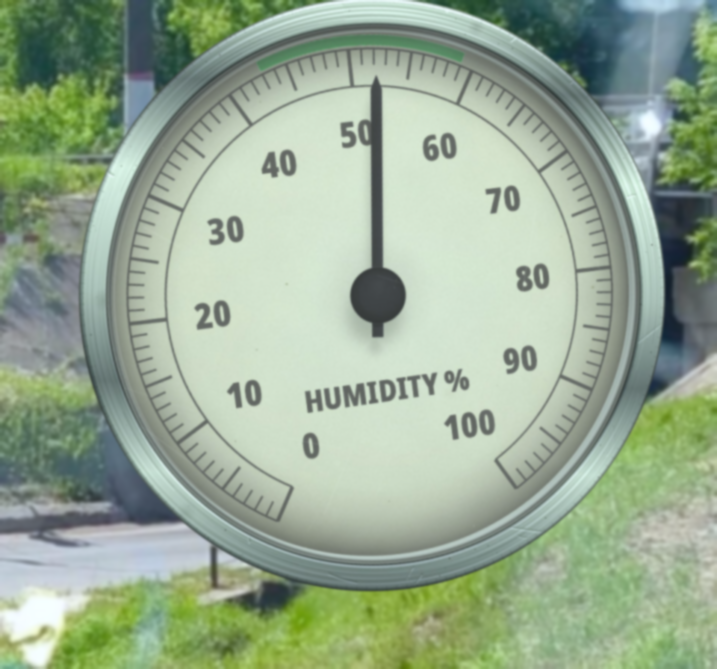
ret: 52%
